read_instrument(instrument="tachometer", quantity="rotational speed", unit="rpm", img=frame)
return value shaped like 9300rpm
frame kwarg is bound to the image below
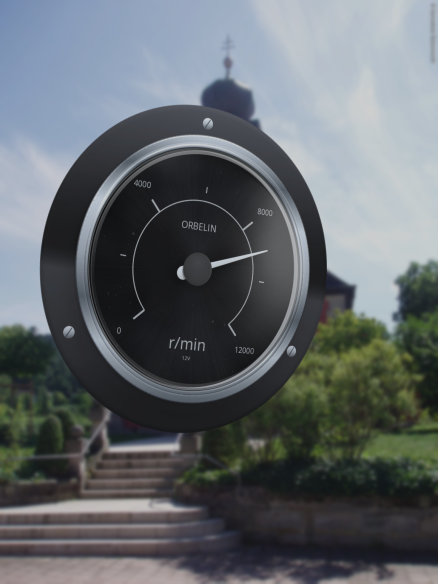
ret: 9000rpm
